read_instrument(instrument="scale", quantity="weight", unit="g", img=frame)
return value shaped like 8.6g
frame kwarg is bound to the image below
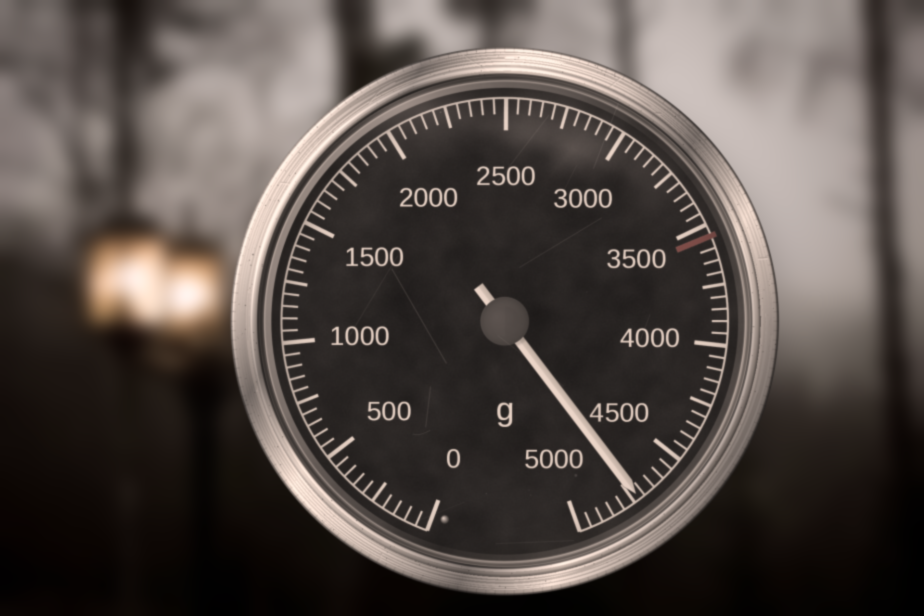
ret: 4725g
